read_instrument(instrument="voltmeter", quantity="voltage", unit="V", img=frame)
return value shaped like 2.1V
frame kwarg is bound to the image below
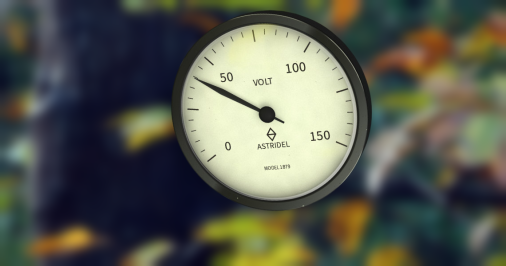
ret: 40V
